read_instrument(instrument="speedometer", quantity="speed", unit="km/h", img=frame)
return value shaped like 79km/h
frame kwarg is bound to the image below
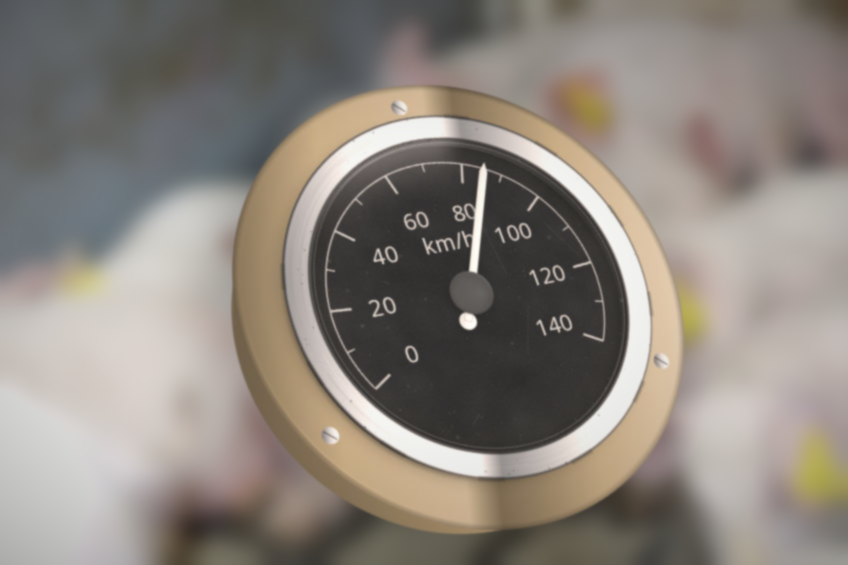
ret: 85km/h
